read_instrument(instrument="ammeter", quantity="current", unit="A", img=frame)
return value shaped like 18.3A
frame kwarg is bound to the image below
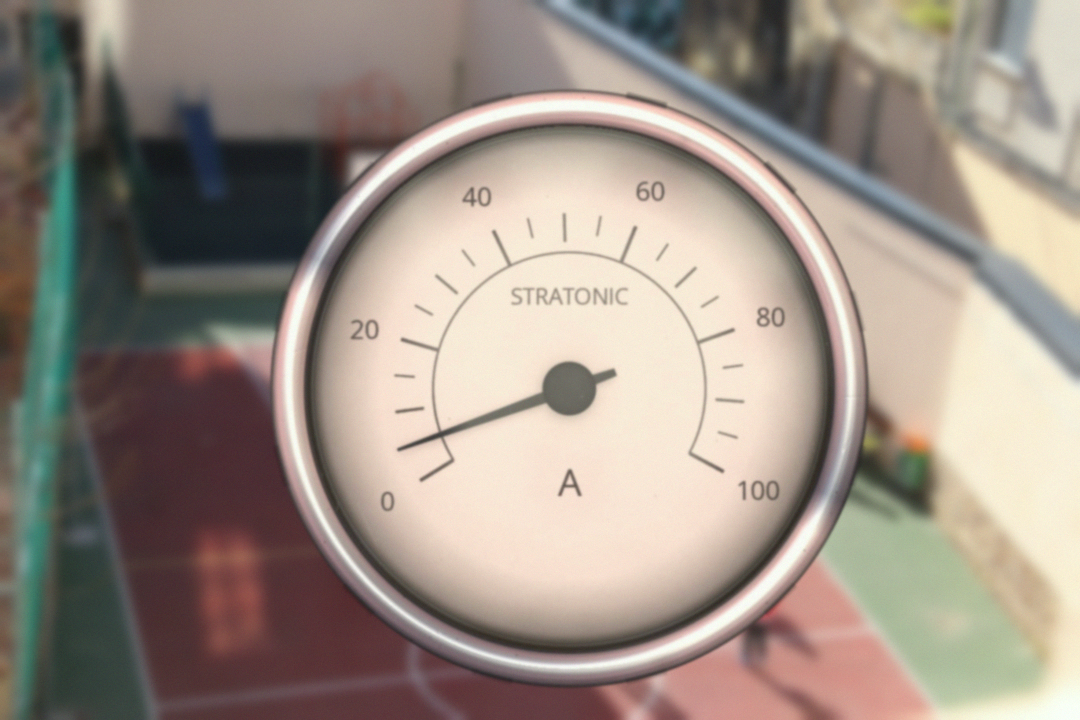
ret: 5A
